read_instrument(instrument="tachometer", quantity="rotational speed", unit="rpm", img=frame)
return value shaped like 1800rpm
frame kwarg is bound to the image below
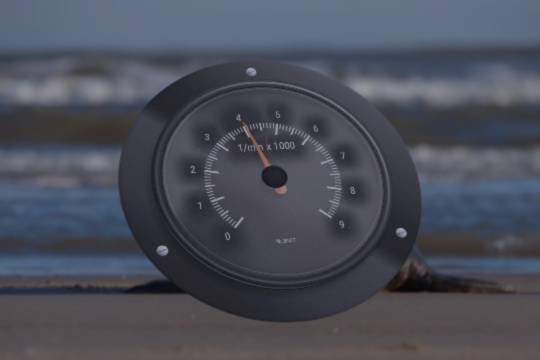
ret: 4000rpm
